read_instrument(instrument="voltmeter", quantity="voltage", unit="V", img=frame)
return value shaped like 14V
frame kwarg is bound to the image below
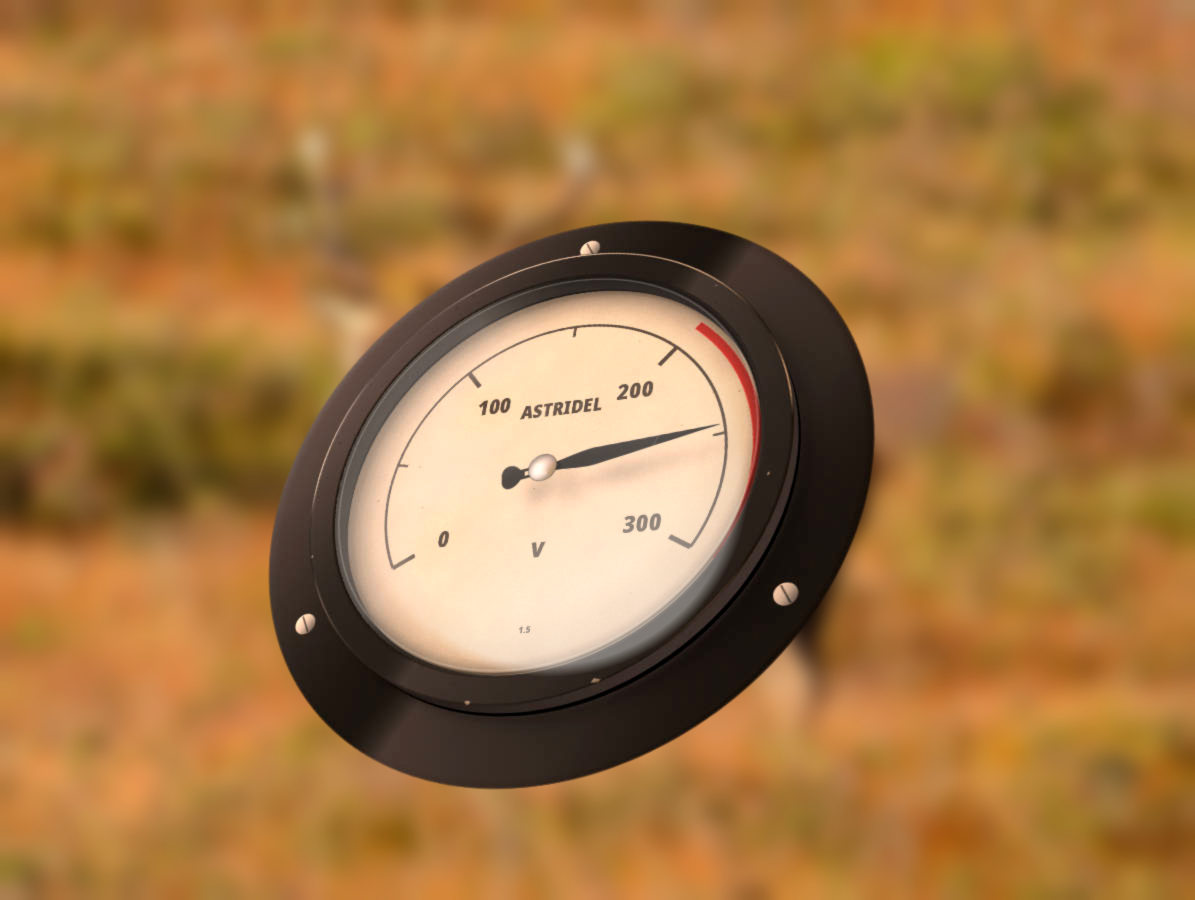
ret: 250V
